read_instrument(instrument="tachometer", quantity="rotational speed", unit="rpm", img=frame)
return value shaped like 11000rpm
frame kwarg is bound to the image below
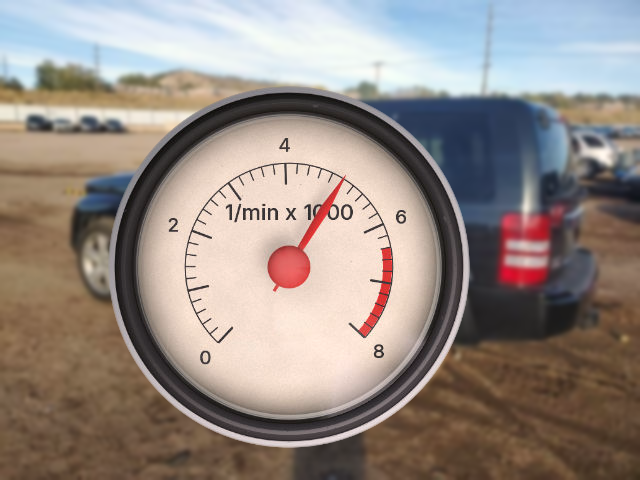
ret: 5000rpm
